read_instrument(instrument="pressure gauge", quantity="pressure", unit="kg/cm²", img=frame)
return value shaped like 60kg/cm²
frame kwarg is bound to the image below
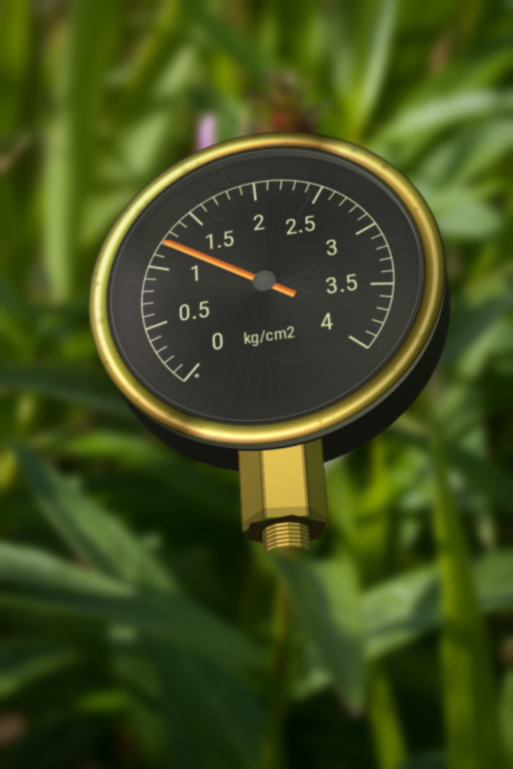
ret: 1.2kg/cm²
